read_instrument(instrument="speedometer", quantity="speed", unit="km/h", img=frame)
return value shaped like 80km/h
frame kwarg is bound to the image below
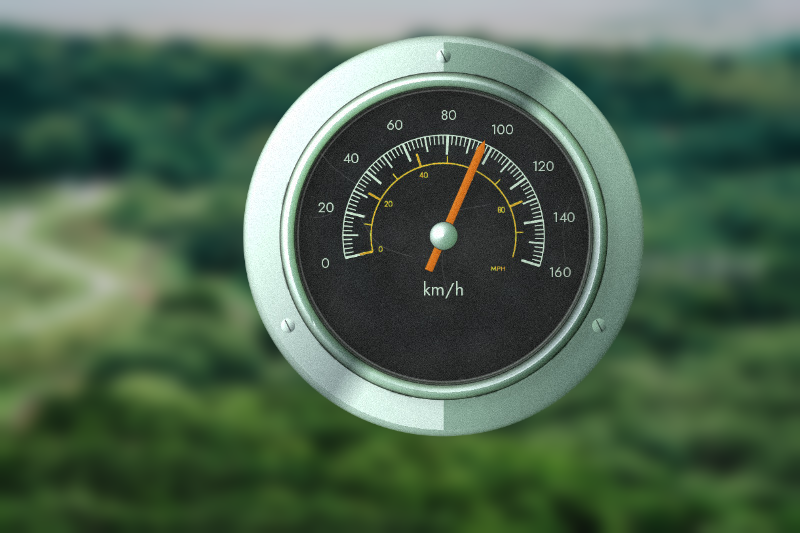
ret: 96km/h
